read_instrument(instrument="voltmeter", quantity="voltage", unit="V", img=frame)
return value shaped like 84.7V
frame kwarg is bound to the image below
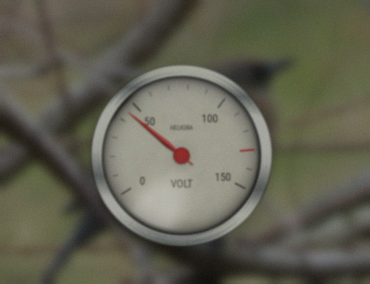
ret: 45V
